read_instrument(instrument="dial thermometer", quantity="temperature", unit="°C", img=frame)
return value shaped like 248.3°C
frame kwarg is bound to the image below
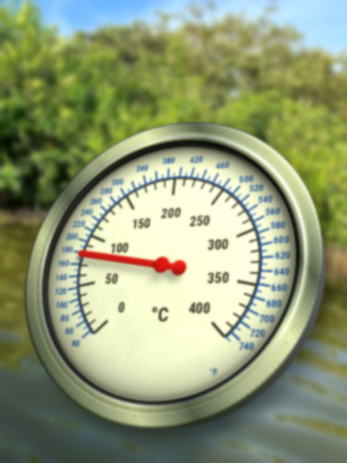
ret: 80°C
